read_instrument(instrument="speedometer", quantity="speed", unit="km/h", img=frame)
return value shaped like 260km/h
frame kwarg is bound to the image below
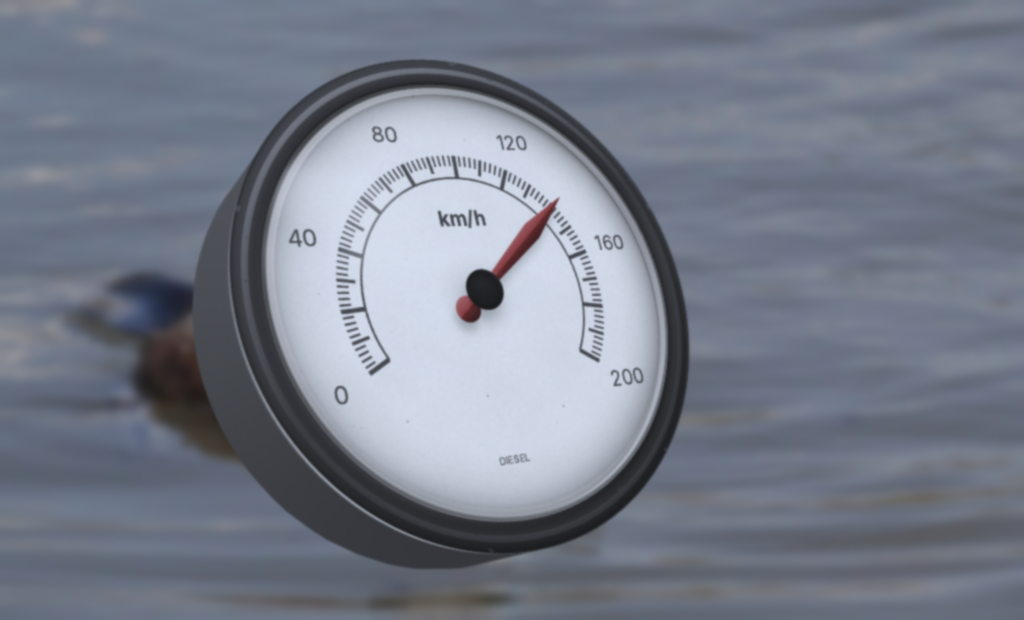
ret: 140km/h
